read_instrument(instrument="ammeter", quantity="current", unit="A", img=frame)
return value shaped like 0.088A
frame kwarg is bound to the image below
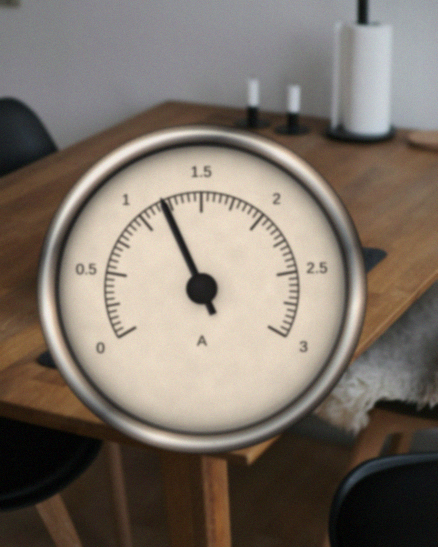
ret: 1.2A
